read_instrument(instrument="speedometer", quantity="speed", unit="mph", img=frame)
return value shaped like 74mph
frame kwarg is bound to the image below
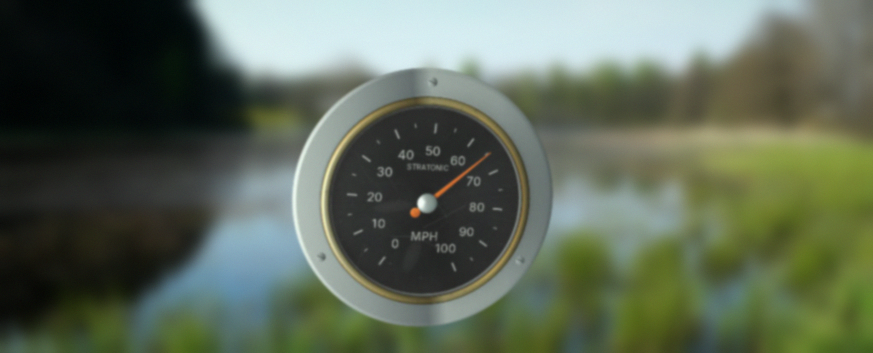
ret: 65mph
